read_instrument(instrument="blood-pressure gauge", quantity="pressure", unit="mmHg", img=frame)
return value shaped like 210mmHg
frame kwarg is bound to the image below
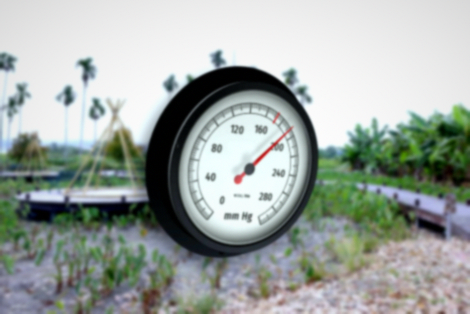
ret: 190mmHg
